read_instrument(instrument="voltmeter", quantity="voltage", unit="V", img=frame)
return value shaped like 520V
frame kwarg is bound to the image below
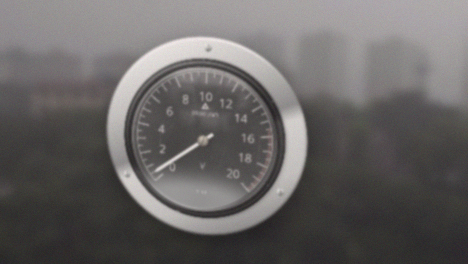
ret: 0.5V
